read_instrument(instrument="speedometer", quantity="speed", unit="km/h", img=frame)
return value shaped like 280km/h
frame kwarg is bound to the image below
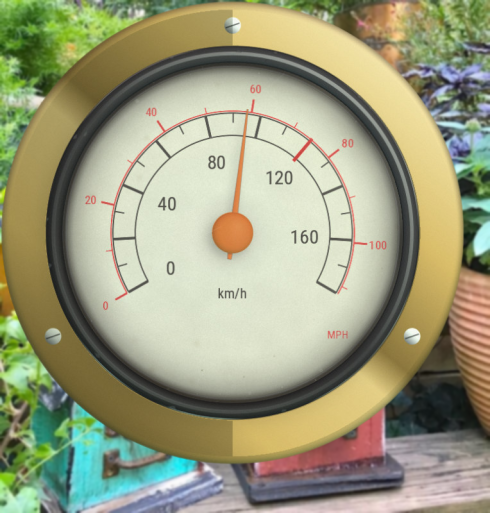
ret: 95km/h
